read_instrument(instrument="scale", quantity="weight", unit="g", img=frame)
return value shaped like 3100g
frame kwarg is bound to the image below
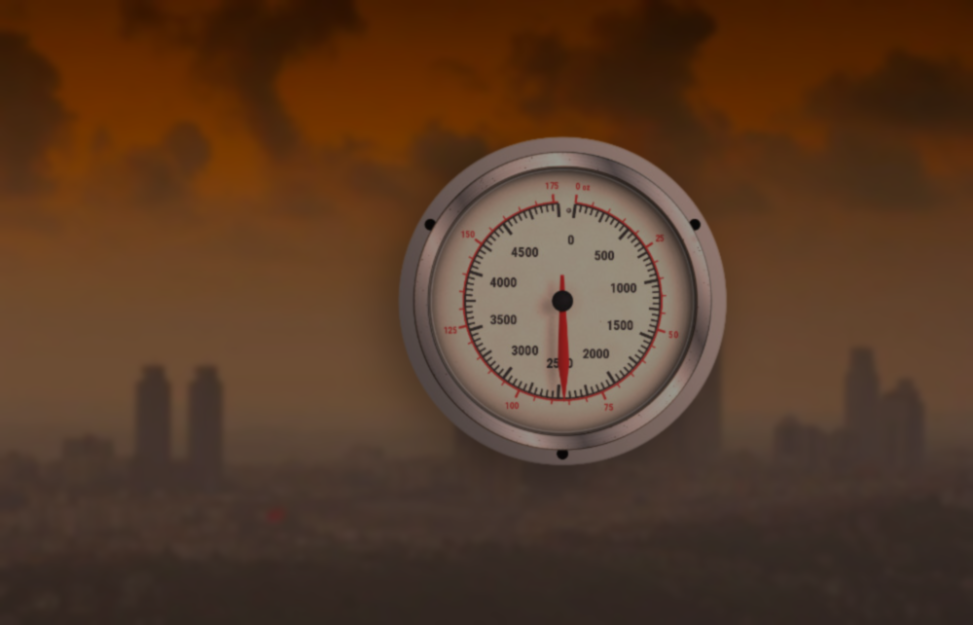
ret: 2450g
